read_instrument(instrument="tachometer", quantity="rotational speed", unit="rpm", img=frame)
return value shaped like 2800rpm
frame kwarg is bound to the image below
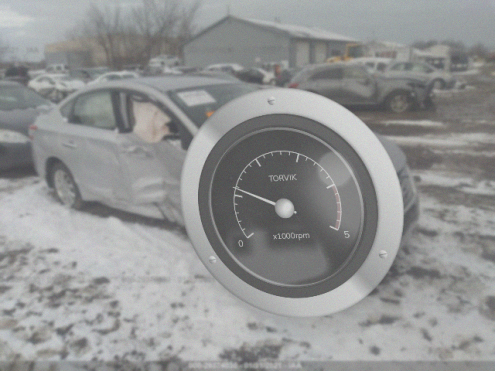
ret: 1200rpm
